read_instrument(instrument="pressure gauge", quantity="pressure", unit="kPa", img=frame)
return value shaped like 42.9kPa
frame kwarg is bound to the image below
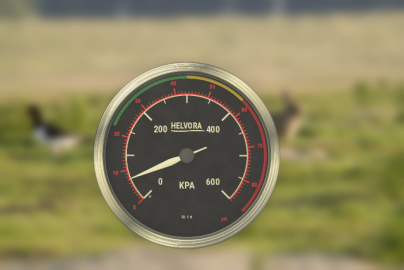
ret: 50kPa
